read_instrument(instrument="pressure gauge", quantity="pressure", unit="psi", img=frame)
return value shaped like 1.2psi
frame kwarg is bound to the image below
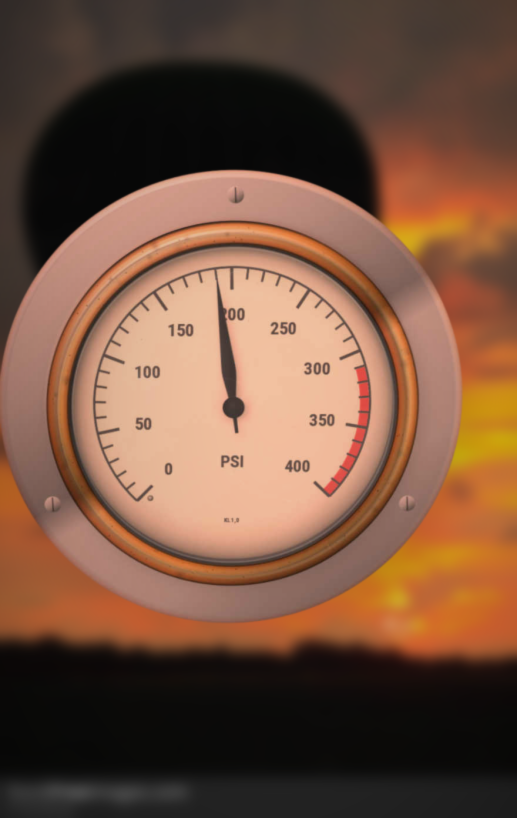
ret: 190psi
